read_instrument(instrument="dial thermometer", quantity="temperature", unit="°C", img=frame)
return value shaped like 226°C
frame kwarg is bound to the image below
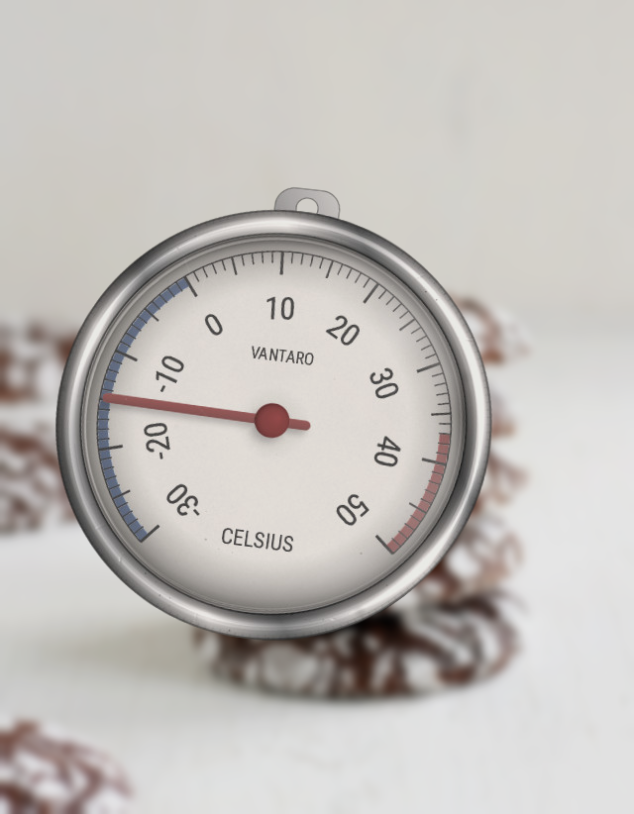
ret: -15°C
